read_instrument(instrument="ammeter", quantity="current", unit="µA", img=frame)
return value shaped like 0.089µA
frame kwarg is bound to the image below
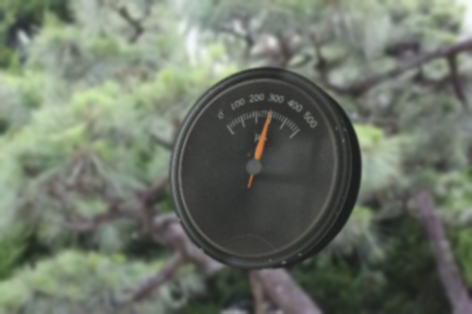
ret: 300µA
